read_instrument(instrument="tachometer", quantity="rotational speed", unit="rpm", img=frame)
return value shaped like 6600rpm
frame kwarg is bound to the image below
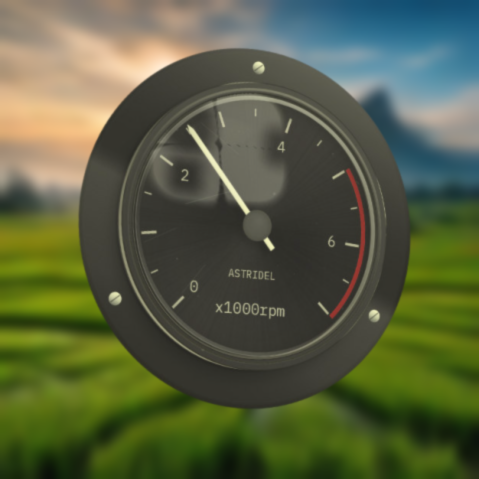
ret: 2500rpm
